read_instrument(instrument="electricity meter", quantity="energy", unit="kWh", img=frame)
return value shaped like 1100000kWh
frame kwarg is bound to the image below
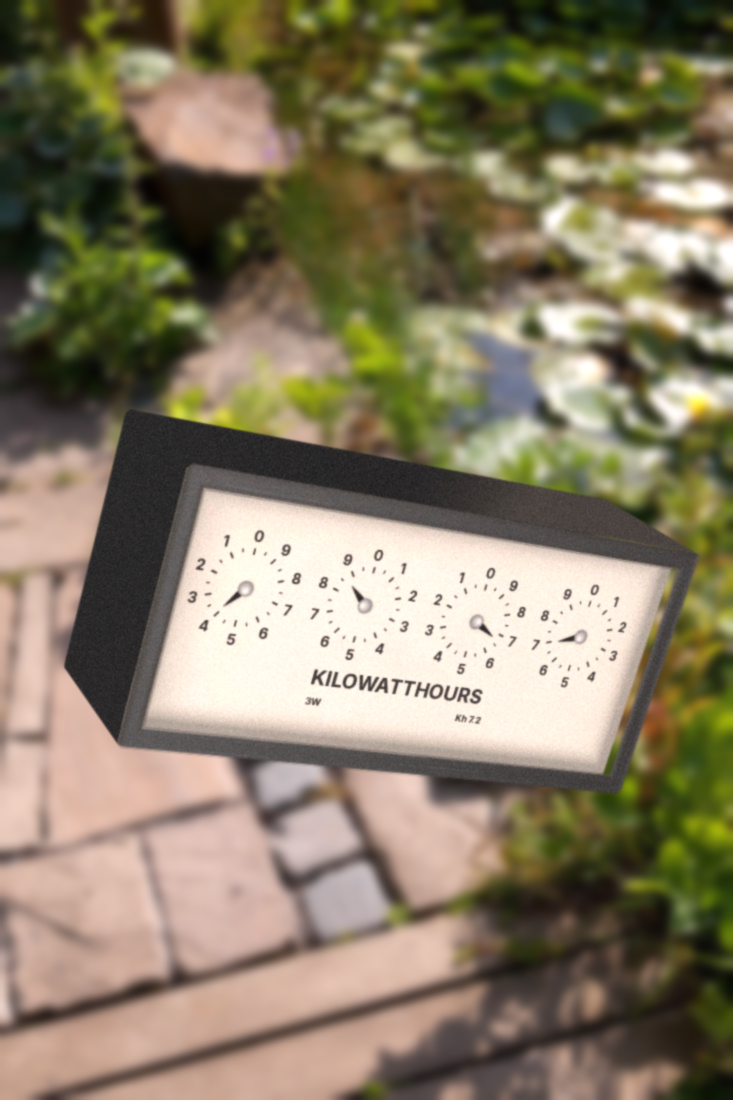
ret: 3867kWh
